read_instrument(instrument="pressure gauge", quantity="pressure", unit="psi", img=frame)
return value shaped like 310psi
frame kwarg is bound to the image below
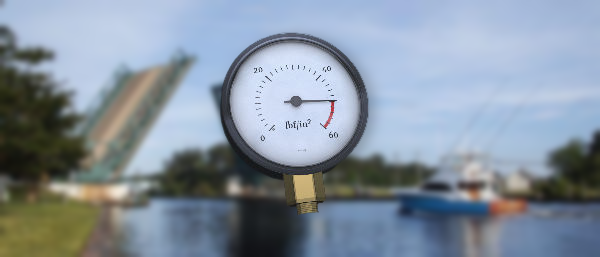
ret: 50psi
